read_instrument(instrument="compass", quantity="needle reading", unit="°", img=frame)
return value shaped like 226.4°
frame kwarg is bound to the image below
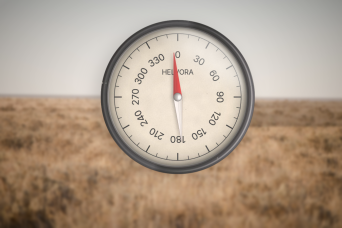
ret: 355°
